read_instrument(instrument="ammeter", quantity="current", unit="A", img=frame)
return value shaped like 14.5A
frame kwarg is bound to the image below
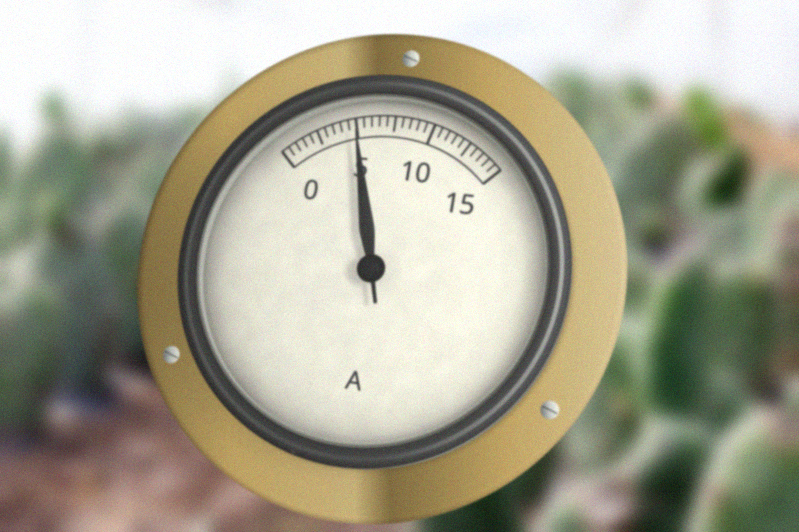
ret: 5A
